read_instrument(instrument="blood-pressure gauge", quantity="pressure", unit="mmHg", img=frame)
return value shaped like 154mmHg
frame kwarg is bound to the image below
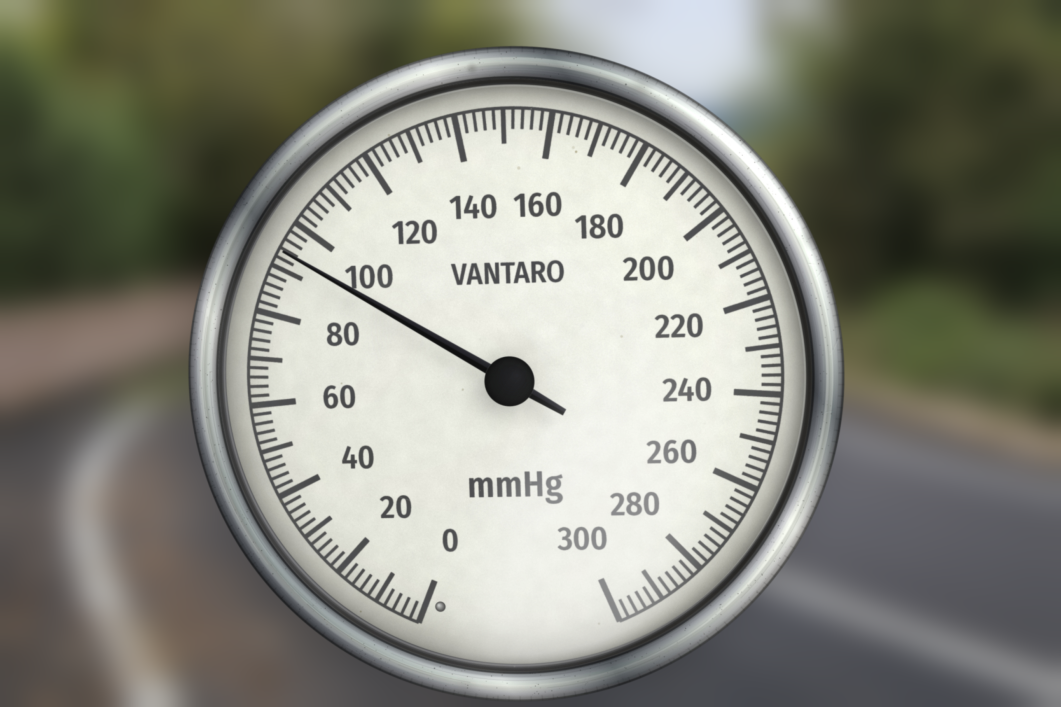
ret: 94mmHg
